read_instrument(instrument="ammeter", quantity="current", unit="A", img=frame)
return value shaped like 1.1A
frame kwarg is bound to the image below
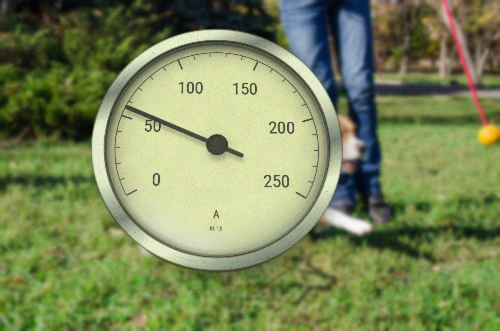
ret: 55A
